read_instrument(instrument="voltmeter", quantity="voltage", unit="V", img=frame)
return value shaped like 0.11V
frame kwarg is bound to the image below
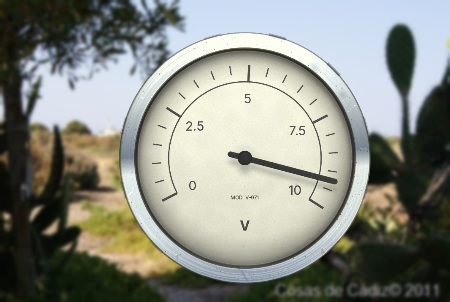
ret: 9.25V
